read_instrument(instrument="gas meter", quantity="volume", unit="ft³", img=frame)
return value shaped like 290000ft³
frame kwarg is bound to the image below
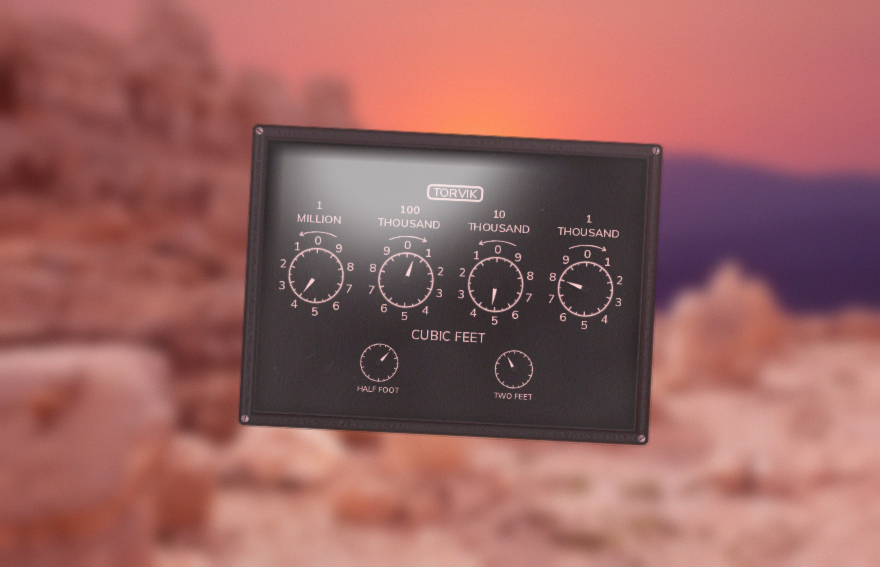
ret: 404800ft³
